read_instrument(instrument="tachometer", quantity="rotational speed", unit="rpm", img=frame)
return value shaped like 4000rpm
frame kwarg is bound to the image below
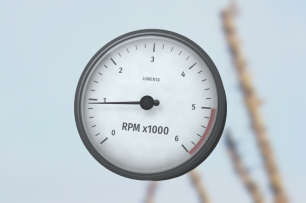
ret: 900rpm
